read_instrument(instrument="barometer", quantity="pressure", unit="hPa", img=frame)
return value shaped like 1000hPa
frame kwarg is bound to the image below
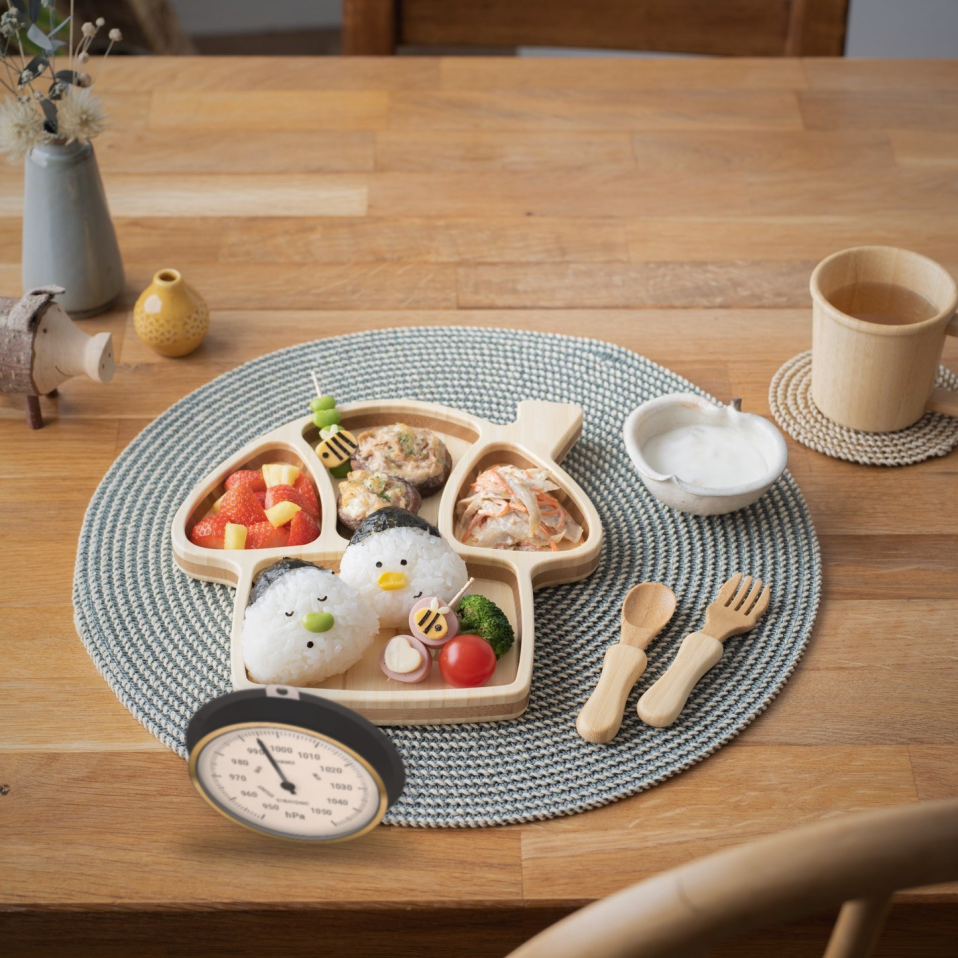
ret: 995hPa
